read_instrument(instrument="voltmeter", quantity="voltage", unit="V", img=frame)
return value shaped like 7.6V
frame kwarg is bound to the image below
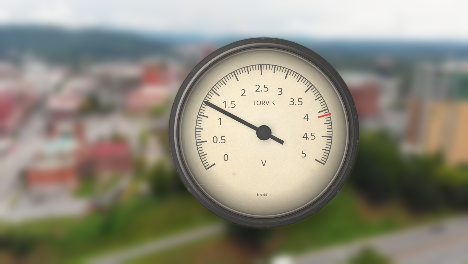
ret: 1.25V
